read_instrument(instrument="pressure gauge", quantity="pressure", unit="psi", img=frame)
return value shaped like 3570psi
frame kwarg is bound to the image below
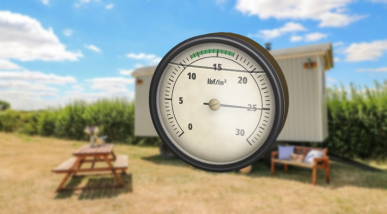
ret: 25psi
